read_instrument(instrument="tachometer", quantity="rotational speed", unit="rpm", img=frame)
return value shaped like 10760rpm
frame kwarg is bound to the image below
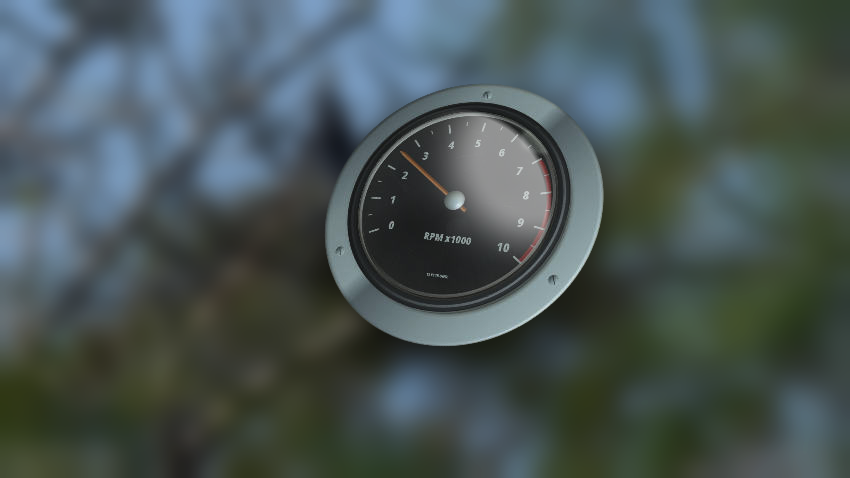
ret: 2500rpm
